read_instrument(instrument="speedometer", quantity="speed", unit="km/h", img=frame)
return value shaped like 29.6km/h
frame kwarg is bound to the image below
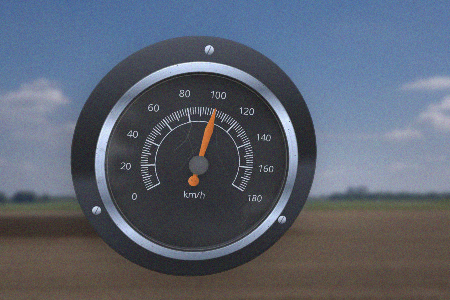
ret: 100km/h
